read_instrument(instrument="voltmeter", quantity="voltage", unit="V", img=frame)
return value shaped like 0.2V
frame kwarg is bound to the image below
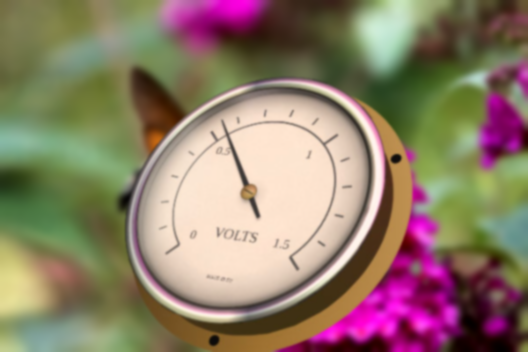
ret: 0.55V
